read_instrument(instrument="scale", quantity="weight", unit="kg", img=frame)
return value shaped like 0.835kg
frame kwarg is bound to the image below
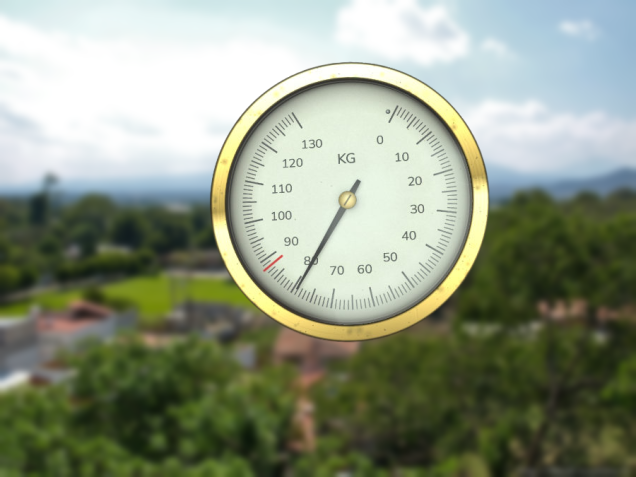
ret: 79kg
